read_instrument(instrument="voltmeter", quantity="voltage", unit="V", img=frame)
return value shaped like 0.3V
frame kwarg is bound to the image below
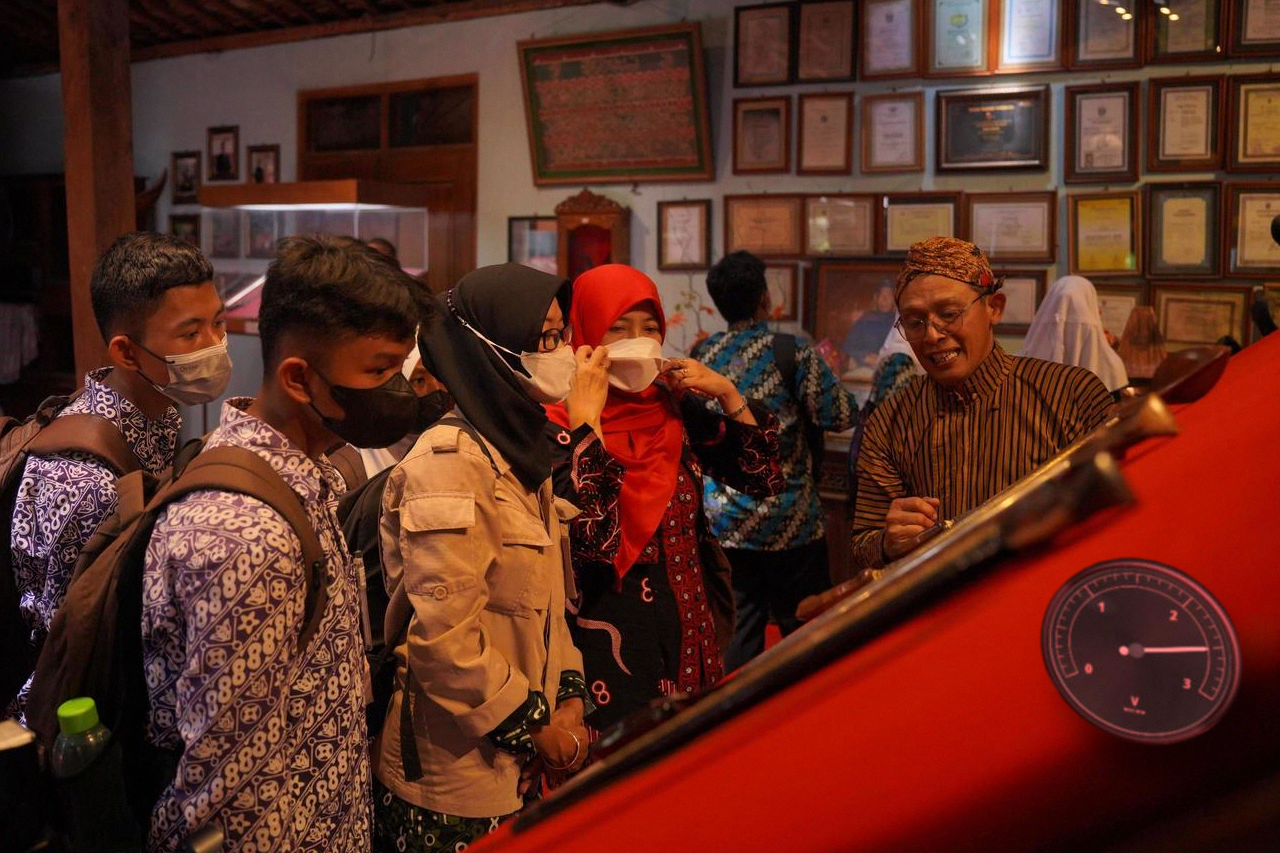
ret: 2.5V
